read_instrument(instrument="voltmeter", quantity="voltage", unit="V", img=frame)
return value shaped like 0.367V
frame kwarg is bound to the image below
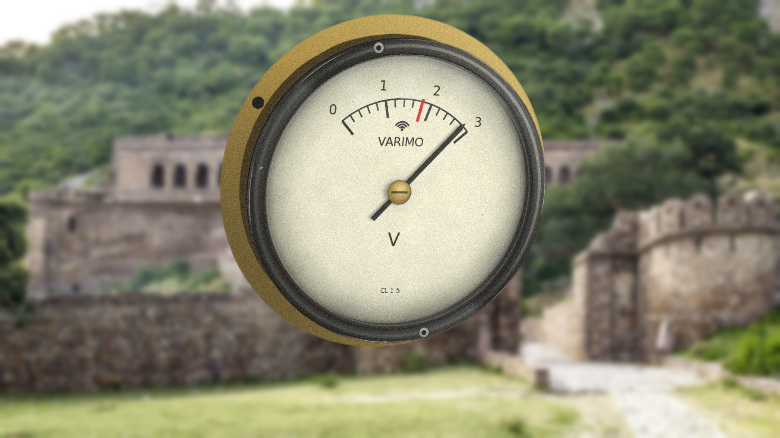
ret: 2.8V
